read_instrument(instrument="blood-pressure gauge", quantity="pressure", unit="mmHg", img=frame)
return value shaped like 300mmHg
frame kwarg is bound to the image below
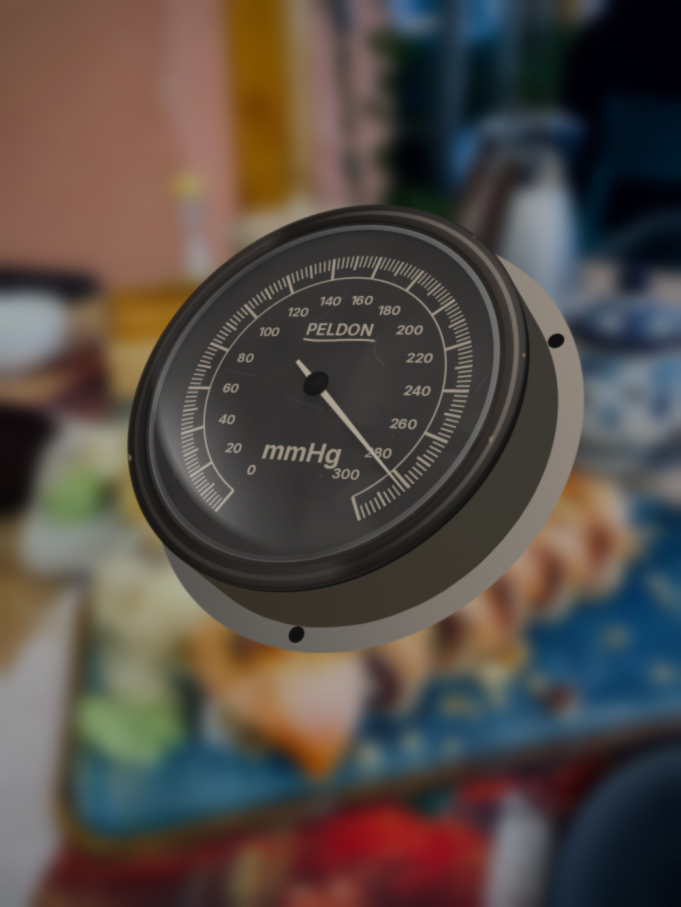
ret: 282mmHg
